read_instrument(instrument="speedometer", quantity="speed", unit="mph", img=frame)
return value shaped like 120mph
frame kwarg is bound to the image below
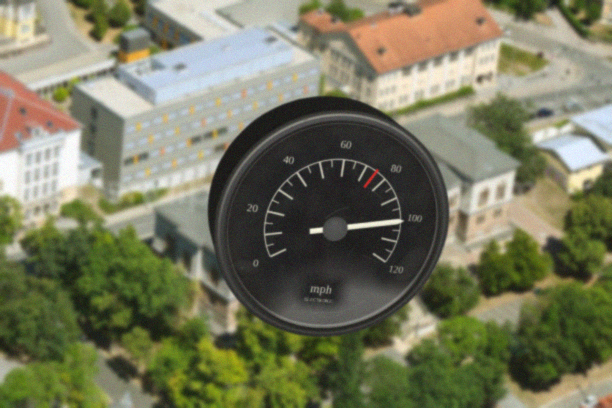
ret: 100mph
